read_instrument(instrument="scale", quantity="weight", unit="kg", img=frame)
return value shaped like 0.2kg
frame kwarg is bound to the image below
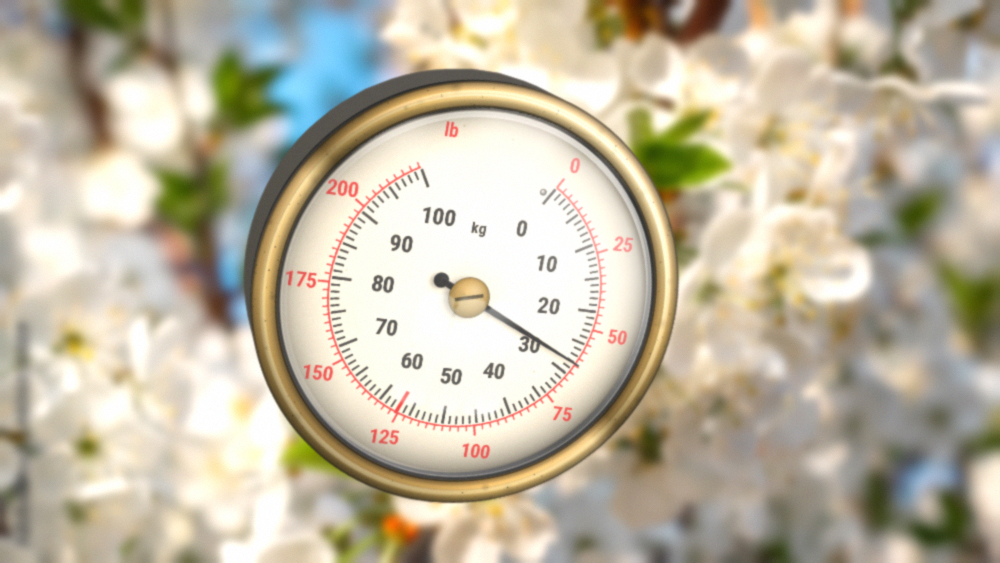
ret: 28kg
